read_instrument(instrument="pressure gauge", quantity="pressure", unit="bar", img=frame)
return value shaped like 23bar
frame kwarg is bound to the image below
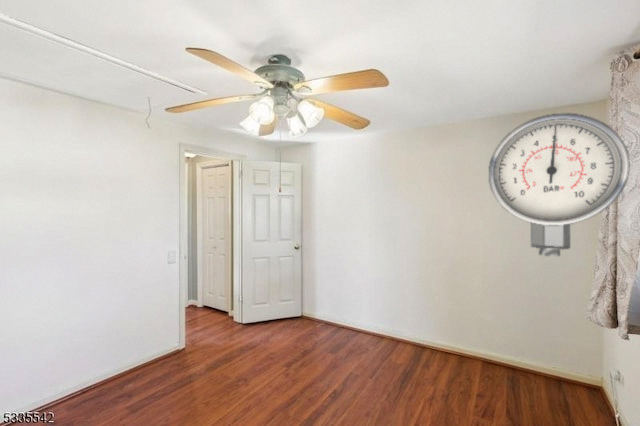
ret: 5bar
